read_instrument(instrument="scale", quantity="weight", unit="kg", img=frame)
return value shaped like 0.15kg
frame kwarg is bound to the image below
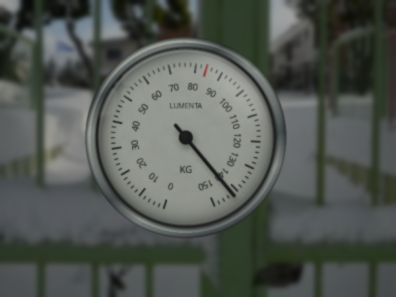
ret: 142kg
